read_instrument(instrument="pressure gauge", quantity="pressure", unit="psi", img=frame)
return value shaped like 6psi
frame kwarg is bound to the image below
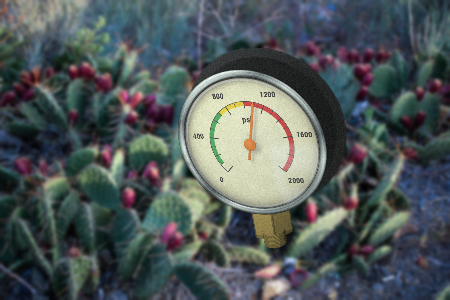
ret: 1100psi
